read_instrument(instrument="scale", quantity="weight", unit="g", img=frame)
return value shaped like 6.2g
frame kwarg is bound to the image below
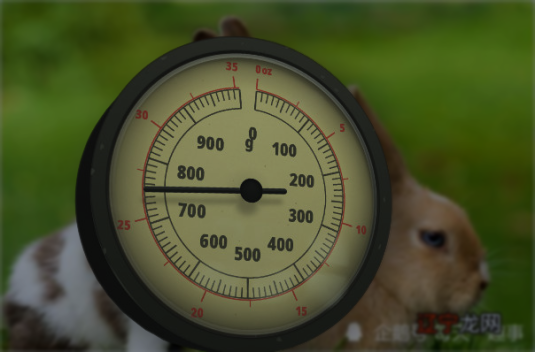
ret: 750g
